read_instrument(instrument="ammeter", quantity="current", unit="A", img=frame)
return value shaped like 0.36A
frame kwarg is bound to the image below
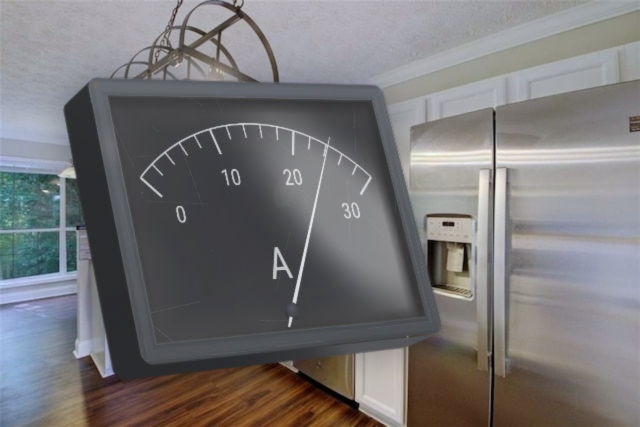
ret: 24A
